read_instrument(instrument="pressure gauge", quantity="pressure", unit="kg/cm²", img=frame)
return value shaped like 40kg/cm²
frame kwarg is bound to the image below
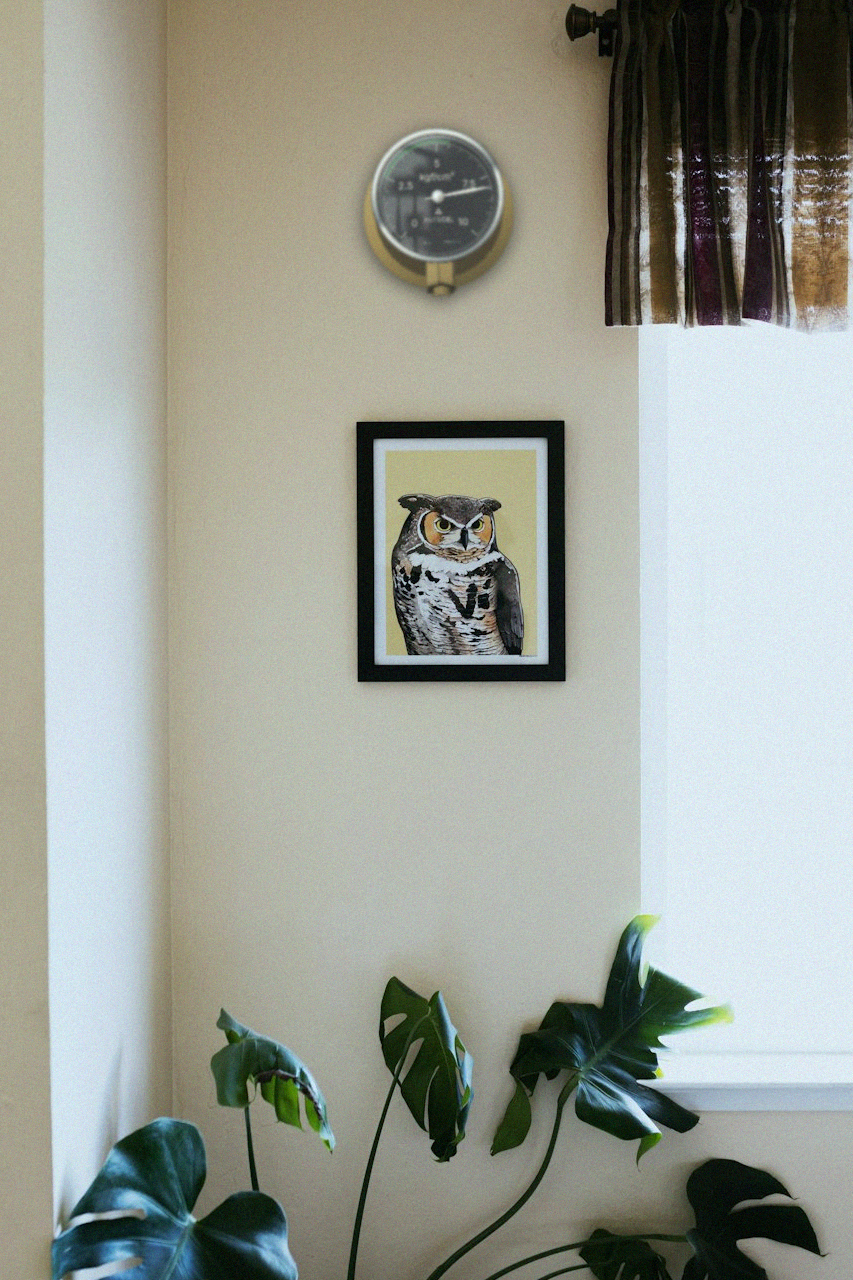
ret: 8kg/cm²
